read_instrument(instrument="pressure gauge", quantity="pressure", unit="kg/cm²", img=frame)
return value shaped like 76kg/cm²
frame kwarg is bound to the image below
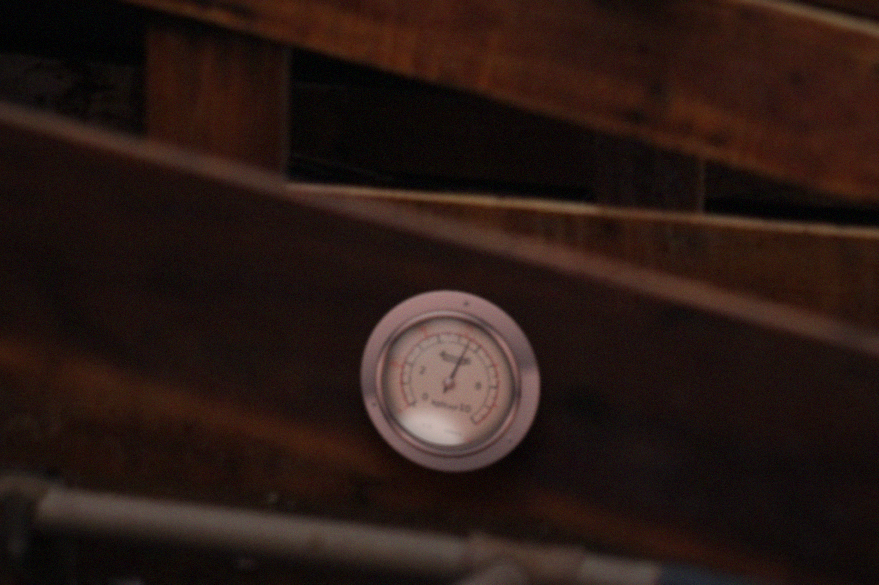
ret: 5.5kg/cm²
